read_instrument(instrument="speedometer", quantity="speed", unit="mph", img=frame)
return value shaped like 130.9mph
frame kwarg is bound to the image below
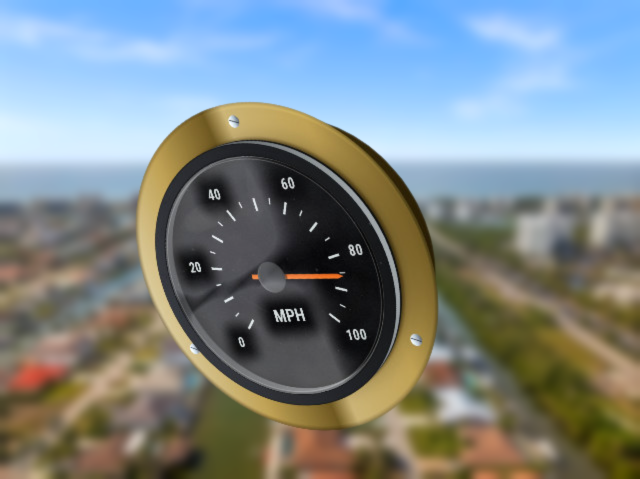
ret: 85mph
